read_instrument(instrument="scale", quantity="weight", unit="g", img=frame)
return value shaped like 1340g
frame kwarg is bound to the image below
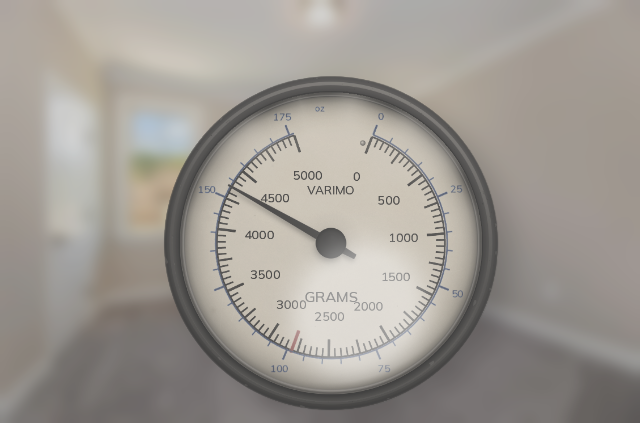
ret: 4350g
